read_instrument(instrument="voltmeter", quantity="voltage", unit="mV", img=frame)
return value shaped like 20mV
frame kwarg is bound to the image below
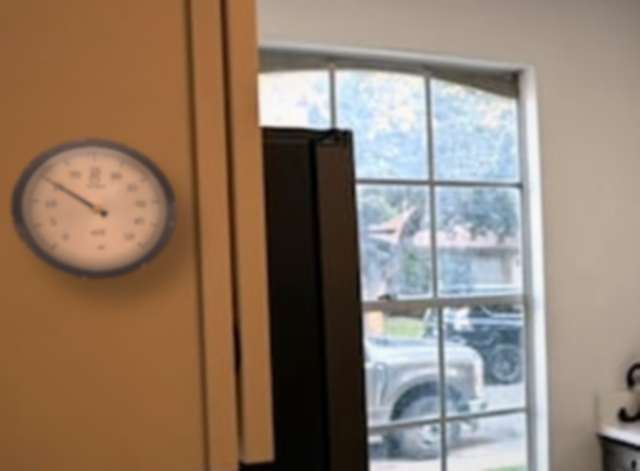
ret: 15mV
